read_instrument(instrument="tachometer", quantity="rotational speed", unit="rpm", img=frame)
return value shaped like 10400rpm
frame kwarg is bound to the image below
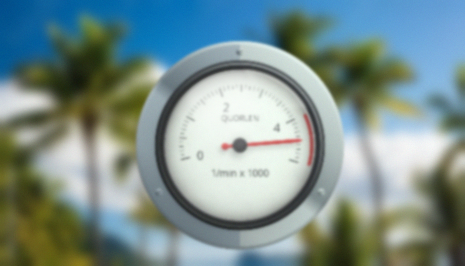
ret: 4500rpm
